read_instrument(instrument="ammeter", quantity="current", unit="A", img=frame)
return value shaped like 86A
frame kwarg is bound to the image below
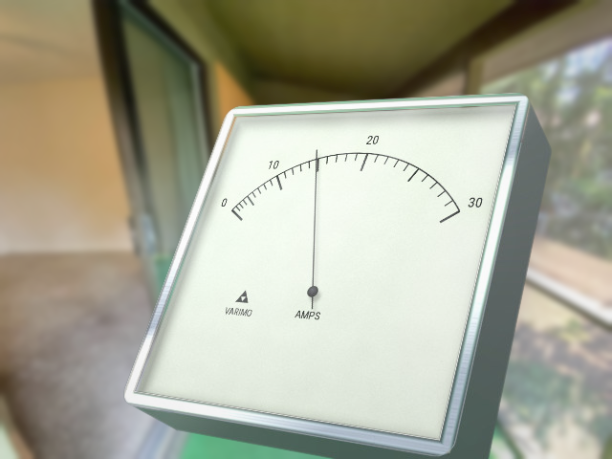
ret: 15A
